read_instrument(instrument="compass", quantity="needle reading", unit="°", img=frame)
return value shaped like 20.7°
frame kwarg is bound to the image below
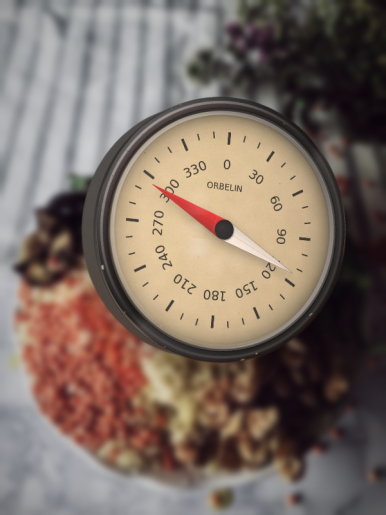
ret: 295°
